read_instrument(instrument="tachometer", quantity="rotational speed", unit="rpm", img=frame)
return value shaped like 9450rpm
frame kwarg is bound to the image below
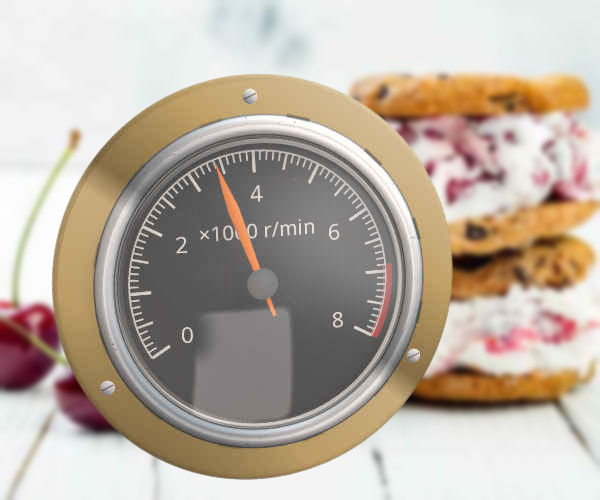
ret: 3400rpm
